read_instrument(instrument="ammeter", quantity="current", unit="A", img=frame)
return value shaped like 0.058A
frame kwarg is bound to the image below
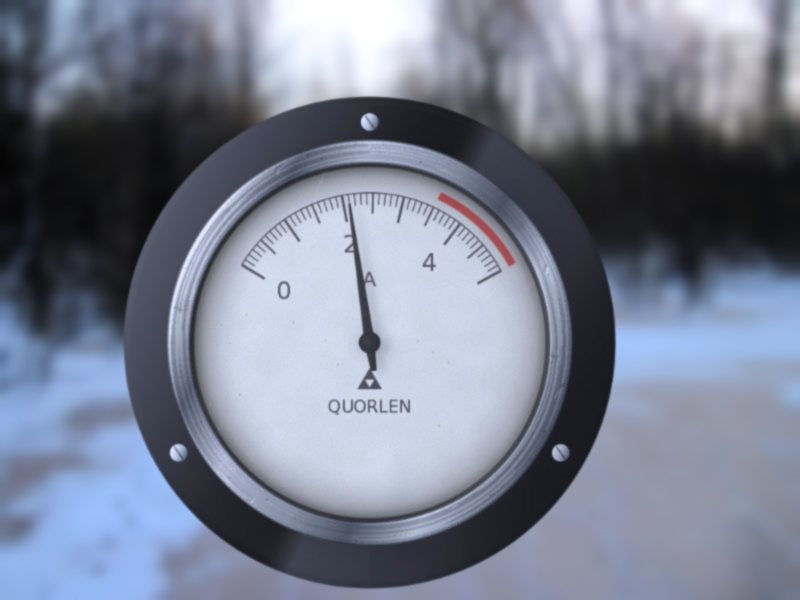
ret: 2.1A
